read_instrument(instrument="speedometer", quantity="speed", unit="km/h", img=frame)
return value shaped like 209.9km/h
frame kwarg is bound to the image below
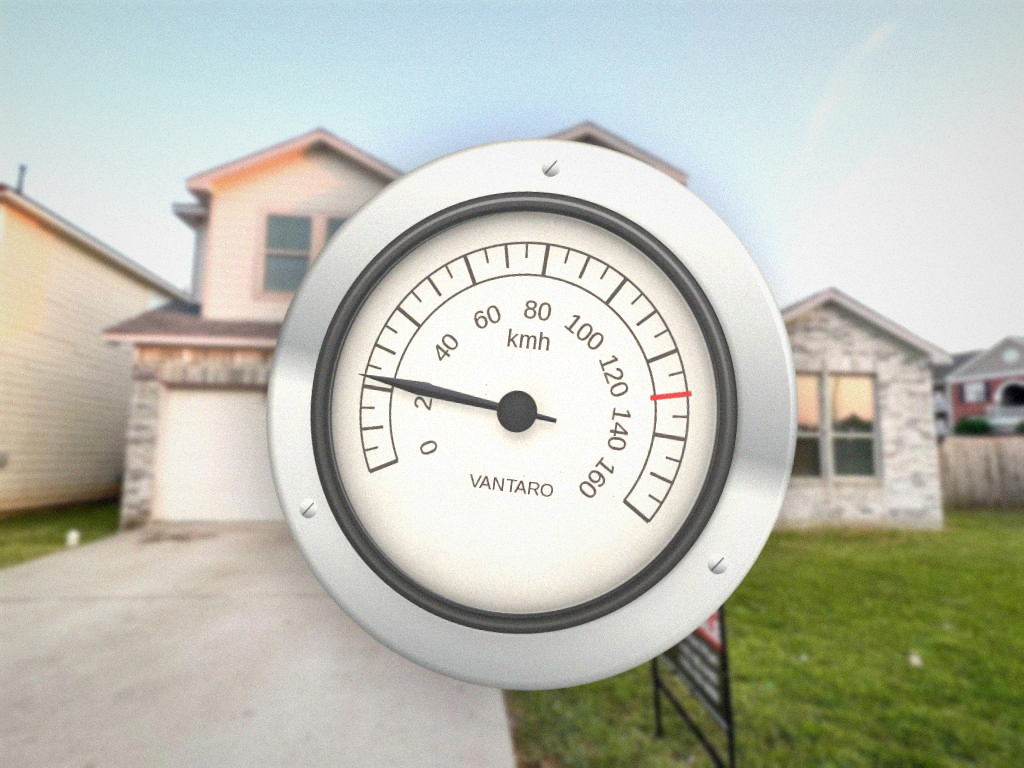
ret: 22.5km/h
